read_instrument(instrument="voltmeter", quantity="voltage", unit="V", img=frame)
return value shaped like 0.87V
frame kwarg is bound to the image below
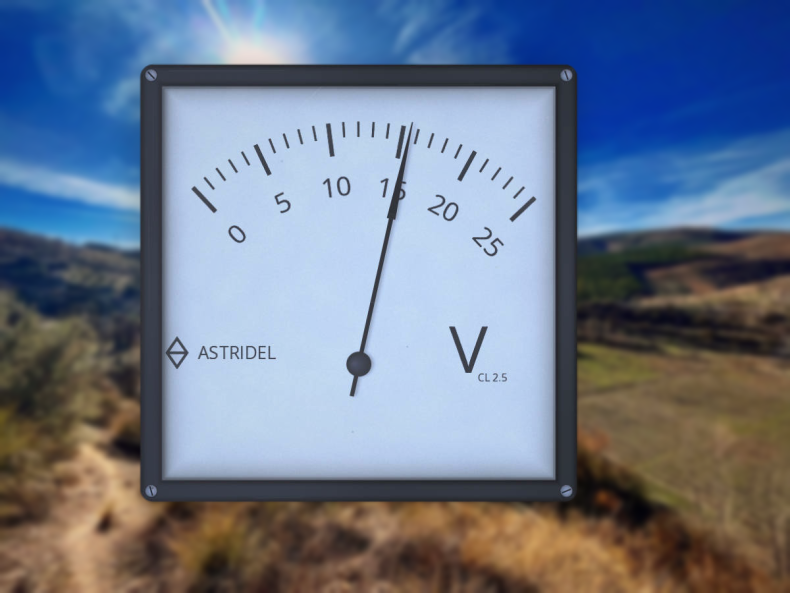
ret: 15.5V
